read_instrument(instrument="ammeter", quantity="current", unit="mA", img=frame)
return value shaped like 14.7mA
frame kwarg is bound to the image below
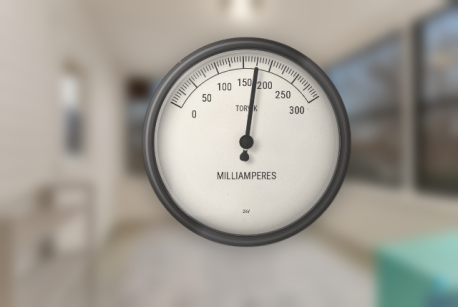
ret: 175mA
